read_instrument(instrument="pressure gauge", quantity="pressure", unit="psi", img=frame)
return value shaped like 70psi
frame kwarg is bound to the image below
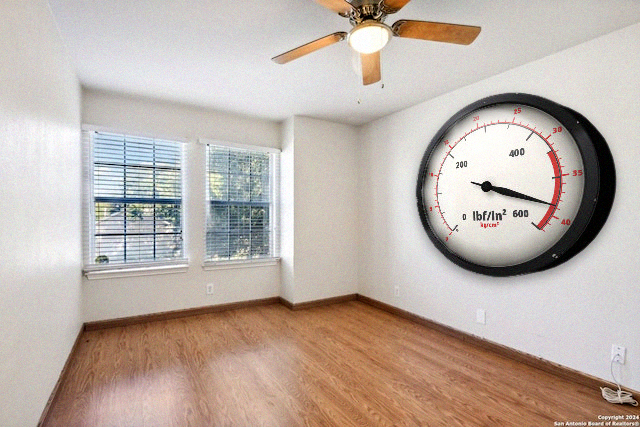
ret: 550psi
